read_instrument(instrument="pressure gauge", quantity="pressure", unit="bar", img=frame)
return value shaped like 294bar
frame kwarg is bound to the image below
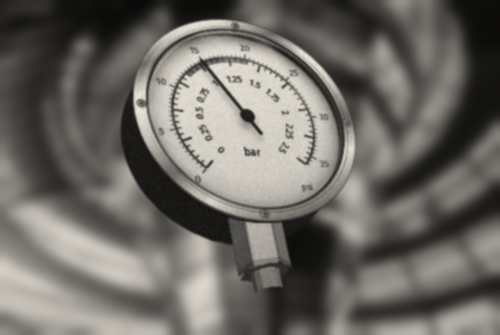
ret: 1bar
